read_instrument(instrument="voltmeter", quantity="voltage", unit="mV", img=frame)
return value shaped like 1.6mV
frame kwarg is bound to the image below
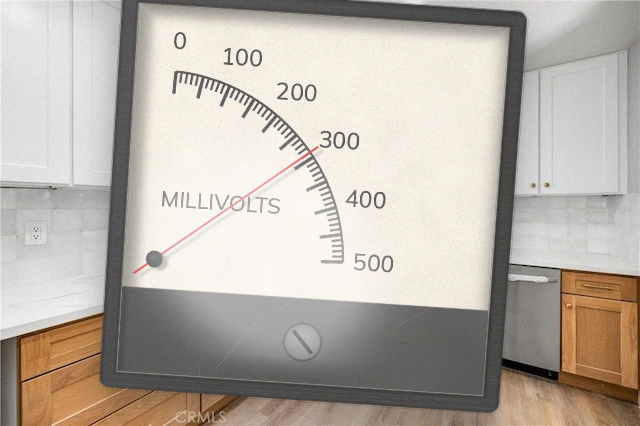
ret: 290mV
